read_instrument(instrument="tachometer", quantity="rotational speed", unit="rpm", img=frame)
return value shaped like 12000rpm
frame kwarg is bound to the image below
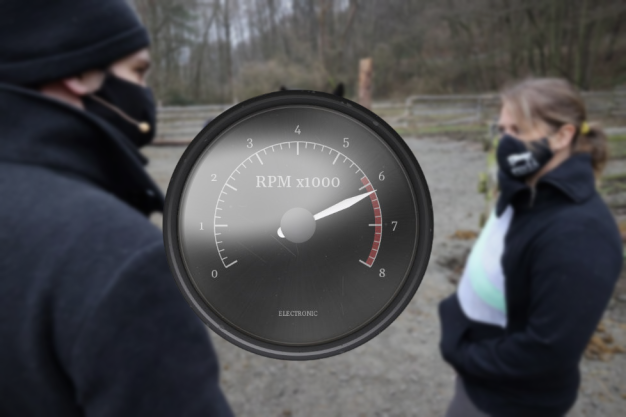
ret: 6200rpm
